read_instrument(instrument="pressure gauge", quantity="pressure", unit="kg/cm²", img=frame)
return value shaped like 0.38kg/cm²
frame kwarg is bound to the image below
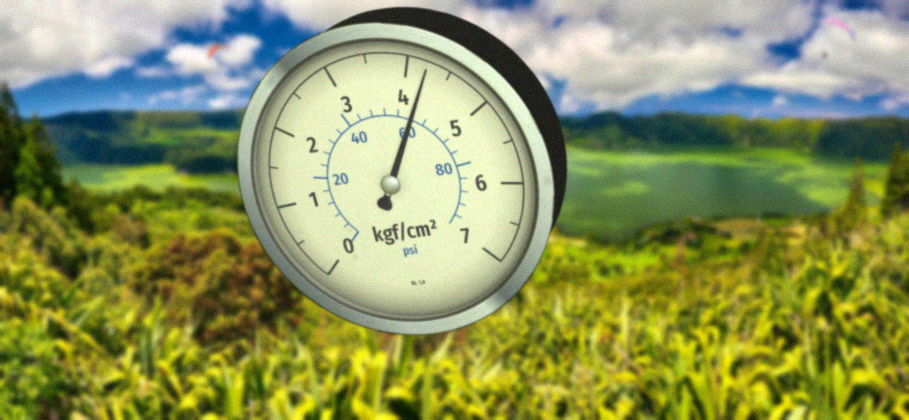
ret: 4.25kg/cm²
